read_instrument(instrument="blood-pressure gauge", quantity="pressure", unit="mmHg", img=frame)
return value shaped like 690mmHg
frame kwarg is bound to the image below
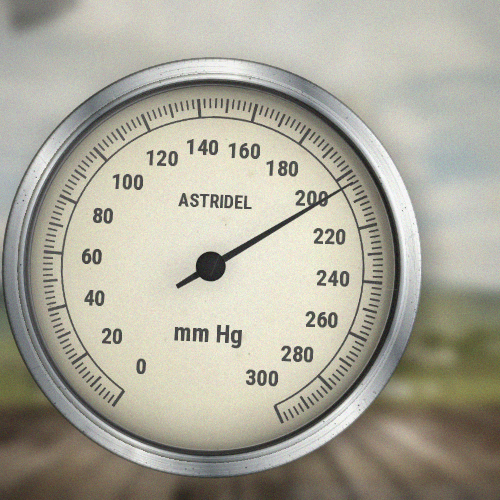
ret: 204mmHg
